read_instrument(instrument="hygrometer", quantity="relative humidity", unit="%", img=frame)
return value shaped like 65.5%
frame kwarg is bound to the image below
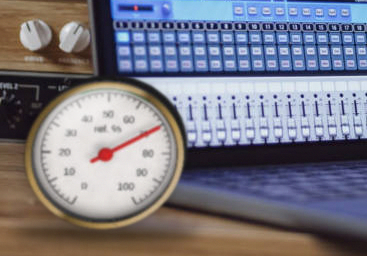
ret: 70%
